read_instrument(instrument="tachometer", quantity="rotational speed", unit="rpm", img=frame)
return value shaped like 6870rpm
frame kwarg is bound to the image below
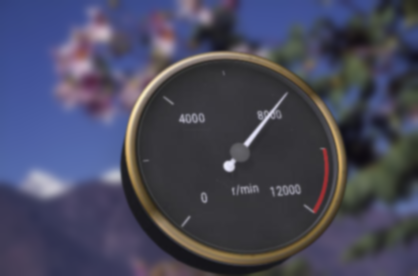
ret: 8000rpm
